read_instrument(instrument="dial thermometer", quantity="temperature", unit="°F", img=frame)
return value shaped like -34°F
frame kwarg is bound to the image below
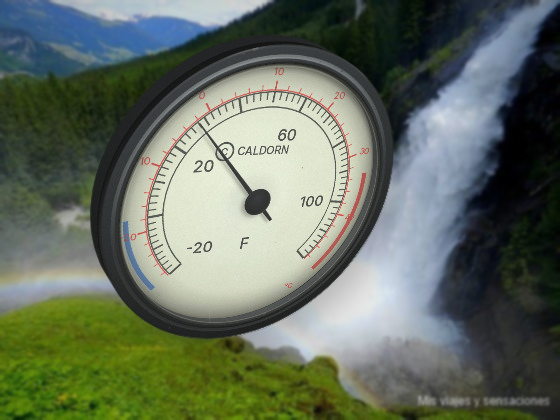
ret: 28°F
